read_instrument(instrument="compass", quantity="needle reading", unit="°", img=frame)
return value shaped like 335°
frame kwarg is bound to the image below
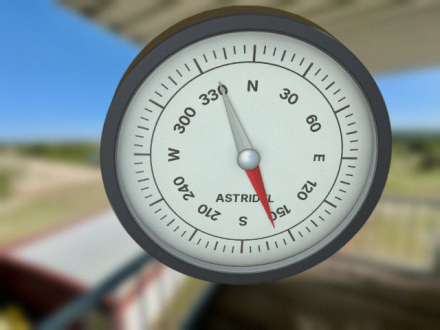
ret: 157.5°
